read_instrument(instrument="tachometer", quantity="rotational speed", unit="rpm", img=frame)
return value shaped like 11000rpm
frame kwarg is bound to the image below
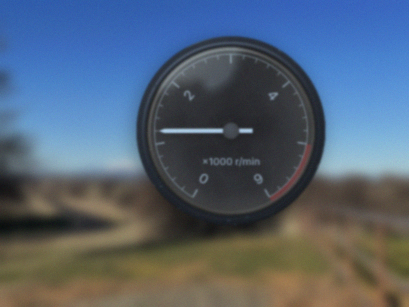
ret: 1200rpm
